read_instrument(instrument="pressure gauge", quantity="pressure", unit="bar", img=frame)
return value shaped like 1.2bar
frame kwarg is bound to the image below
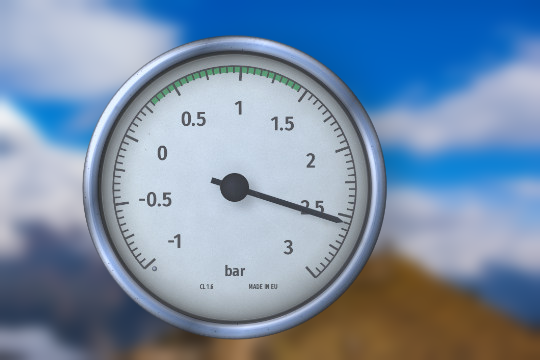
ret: 2.55bar
